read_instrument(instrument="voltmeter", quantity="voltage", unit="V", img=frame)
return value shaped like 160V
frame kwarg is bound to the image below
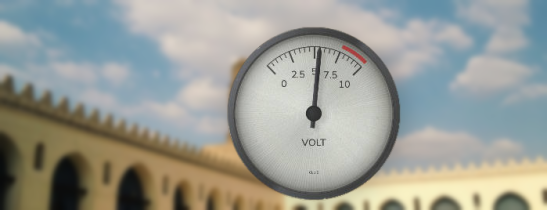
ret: 5.5V
